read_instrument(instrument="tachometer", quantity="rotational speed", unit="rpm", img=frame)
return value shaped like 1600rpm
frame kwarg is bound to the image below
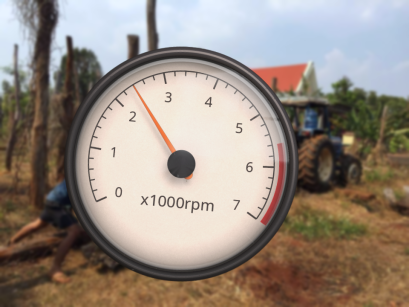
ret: 2400rpm
